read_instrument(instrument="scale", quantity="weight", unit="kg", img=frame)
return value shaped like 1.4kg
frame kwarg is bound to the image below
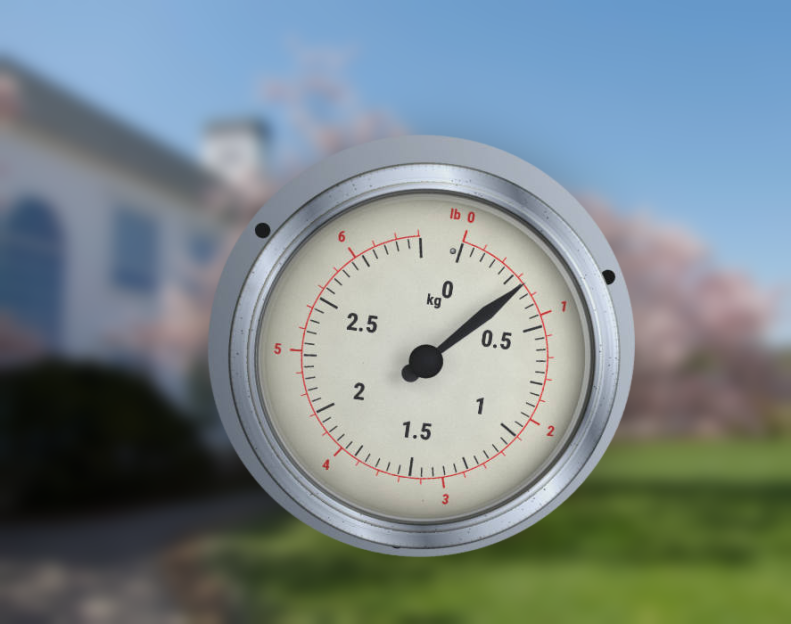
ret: 0.3kg
